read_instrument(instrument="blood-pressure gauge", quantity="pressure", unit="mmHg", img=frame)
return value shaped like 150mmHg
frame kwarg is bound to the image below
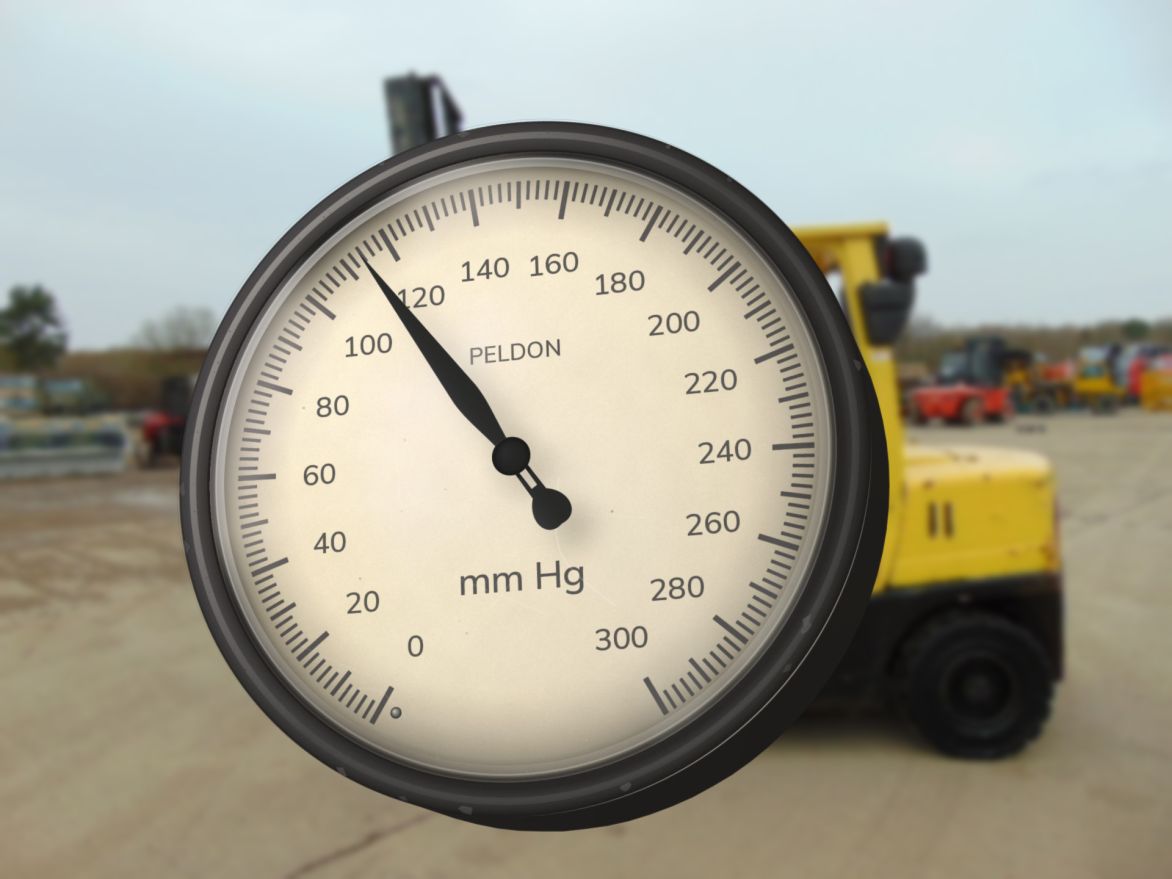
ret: 114mmHg
